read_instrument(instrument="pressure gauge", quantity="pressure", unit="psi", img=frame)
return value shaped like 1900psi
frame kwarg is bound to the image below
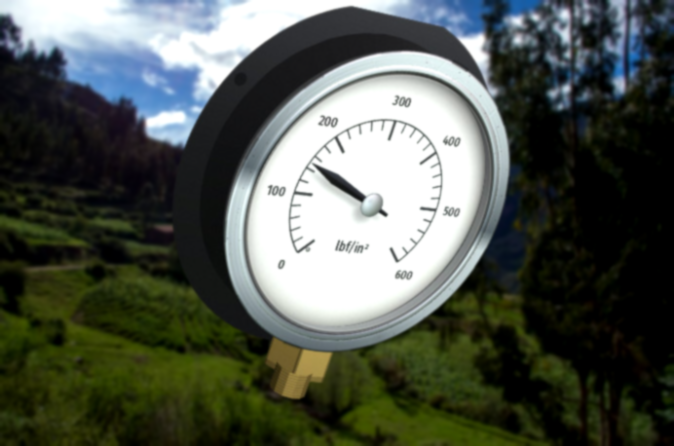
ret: 150psi
